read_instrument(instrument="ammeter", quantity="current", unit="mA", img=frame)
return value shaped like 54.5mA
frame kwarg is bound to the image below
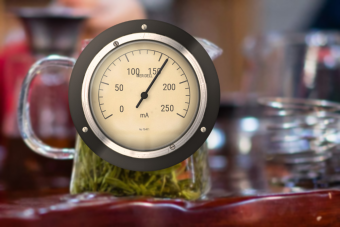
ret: 160mA
